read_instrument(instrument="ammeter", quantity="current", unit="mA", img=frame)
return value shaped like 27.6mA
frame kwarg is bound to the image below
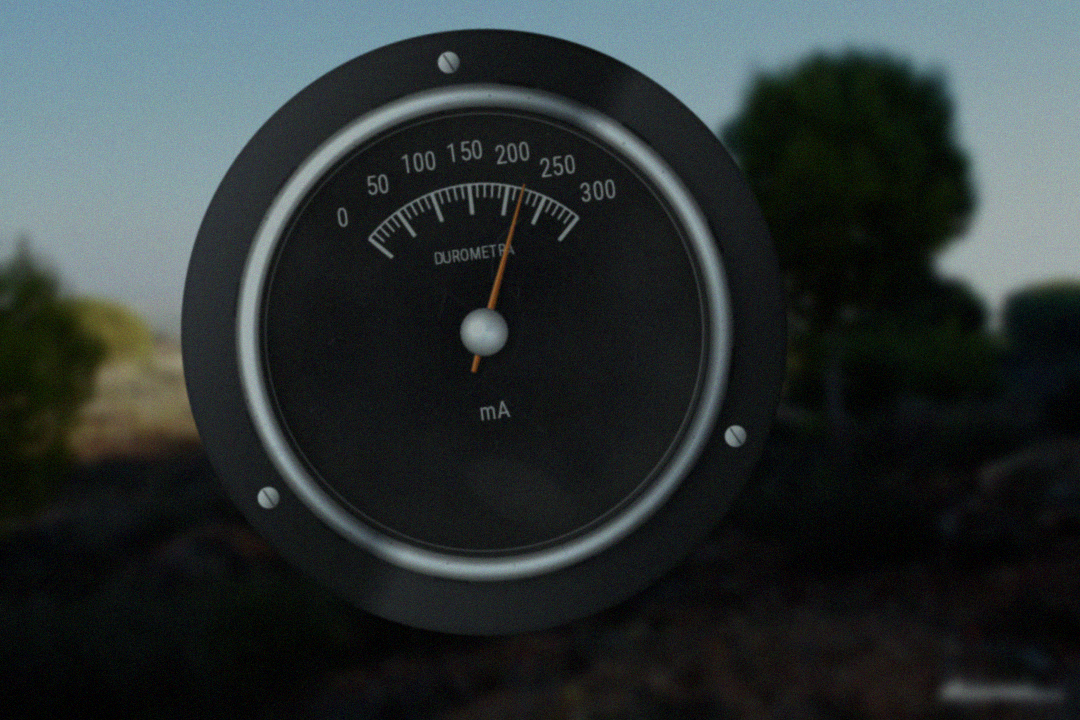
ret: 220mA
